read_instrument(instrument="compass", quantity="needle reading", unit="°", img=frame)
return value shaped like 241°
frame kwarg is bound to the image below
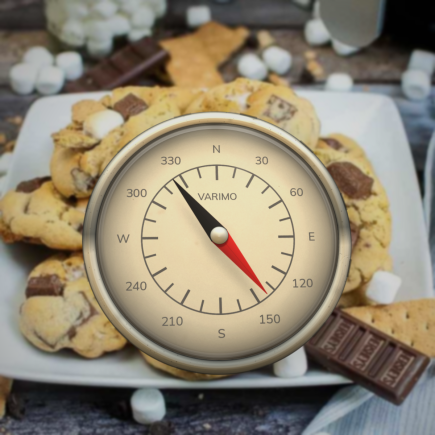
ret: 142.5°
